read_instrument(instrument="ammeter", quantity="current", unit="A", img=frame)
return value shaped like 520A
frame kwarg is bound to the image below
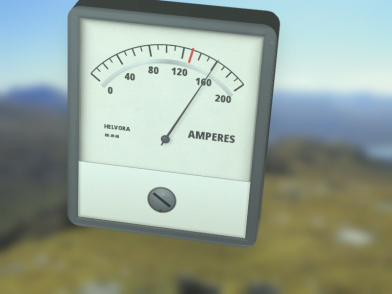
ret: 160A
